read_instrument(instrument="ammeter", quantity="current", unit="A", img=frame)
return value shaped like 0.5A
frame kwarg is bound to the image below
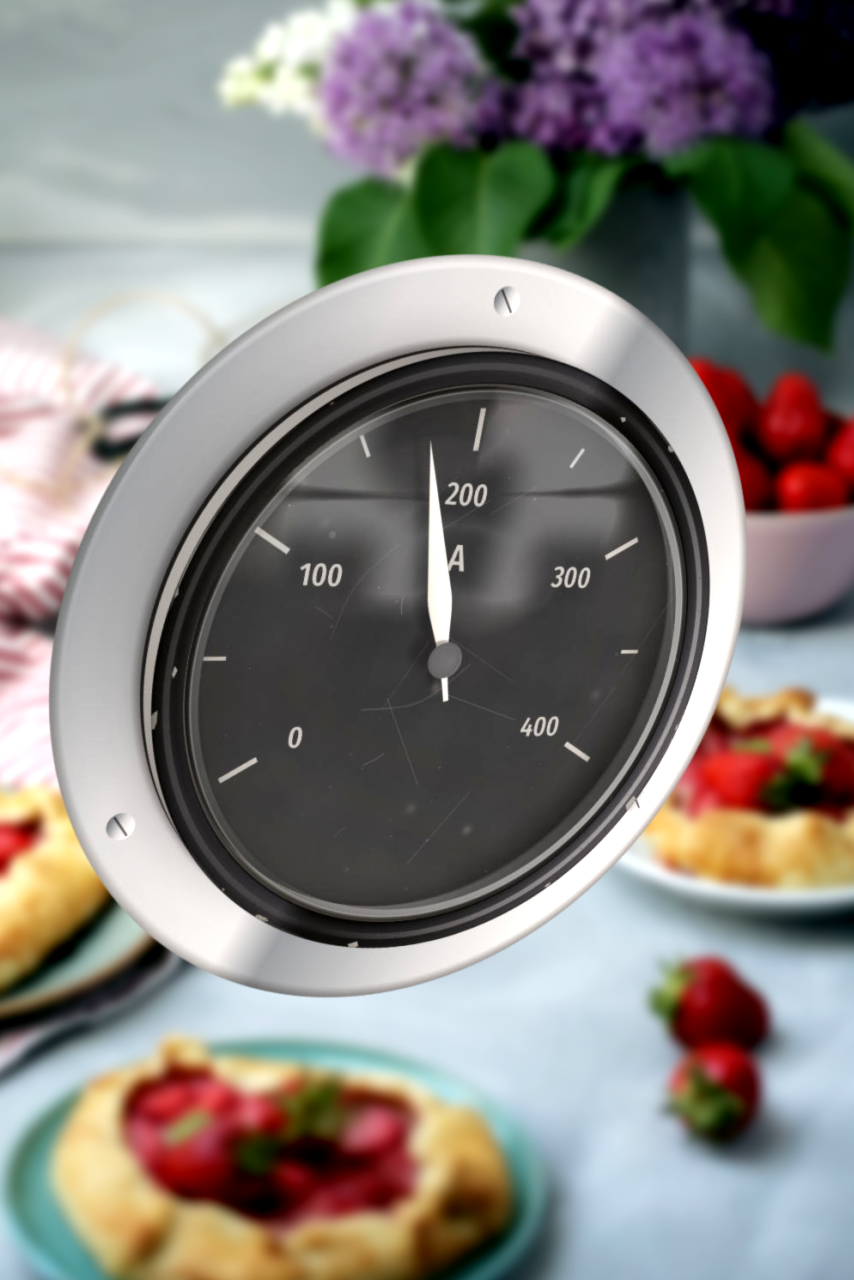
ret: 175A
